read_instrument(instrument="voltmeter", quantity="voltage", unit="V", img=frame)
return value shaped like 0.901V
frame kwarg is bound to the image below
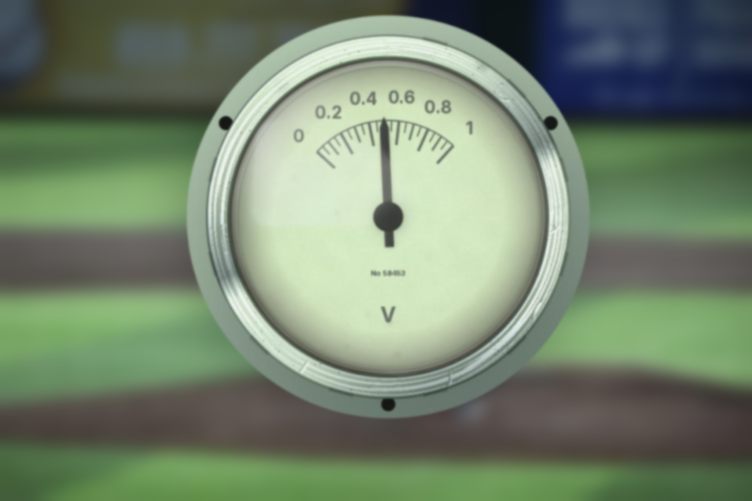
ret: 0.5V
